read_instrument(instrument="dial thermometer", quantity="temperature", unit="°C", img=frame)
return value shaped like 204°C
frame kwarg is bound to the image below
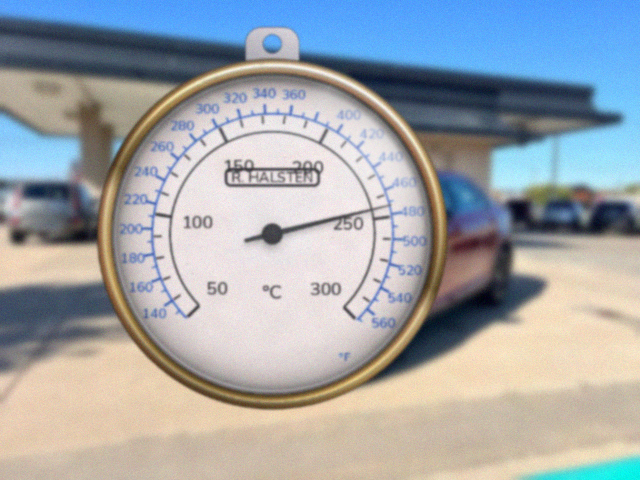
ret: 245°C
